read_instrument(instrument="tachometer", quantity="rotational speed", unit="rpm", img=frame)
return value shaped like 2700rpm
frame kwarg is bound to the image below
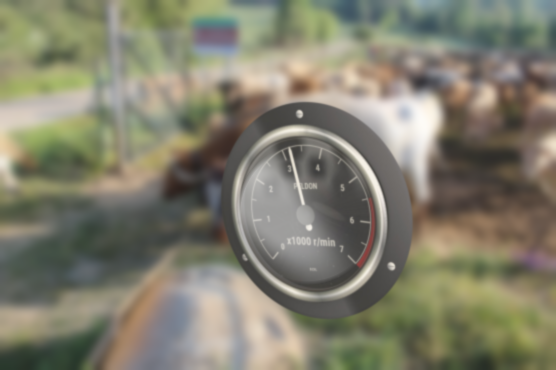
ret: 3250rpm
